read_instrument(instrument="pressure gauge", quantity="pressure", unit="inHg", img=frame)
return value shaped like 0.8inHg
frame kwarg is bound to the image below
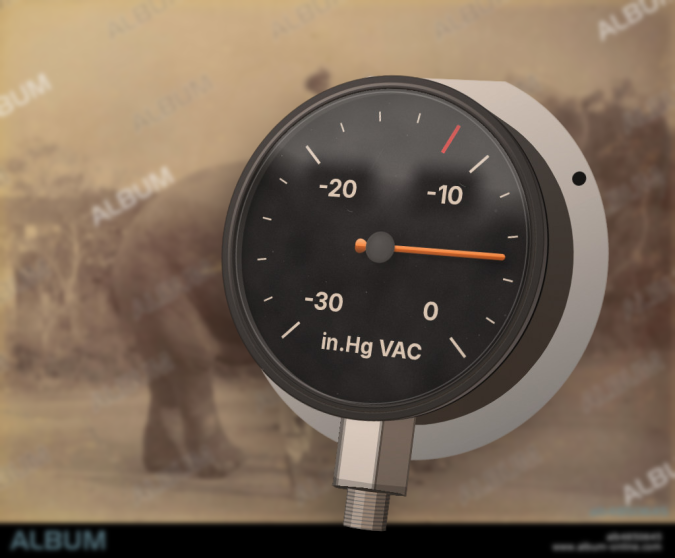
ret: -5inHg
